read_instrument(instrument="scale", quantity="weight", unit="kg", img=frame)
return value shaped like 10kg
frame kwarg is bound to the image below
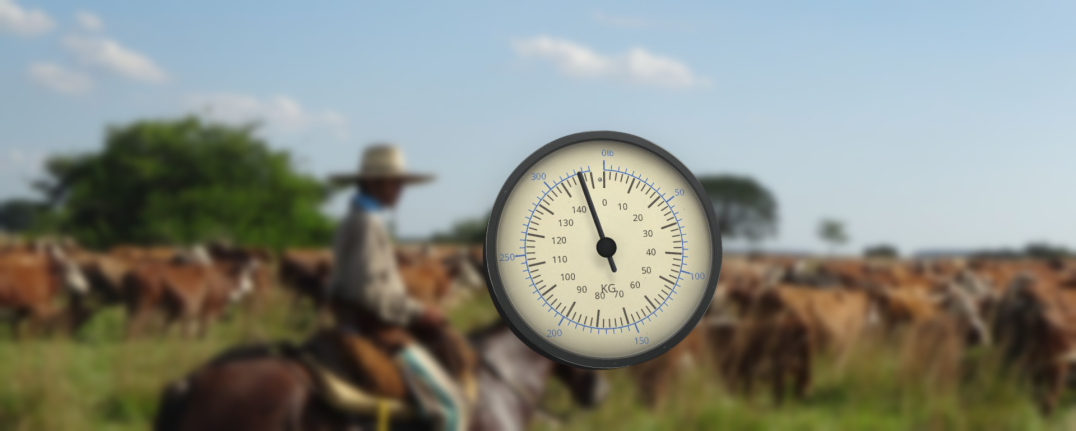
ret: 146kg
